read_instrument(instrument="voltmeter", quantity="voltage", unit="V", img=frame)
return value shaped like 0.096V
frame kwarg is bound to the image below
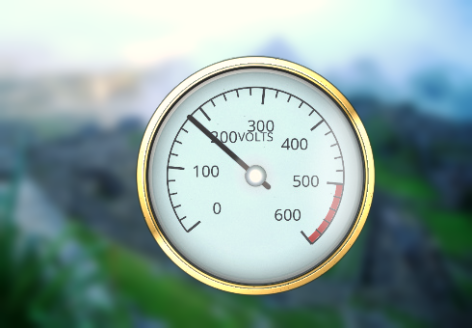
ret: 180V
